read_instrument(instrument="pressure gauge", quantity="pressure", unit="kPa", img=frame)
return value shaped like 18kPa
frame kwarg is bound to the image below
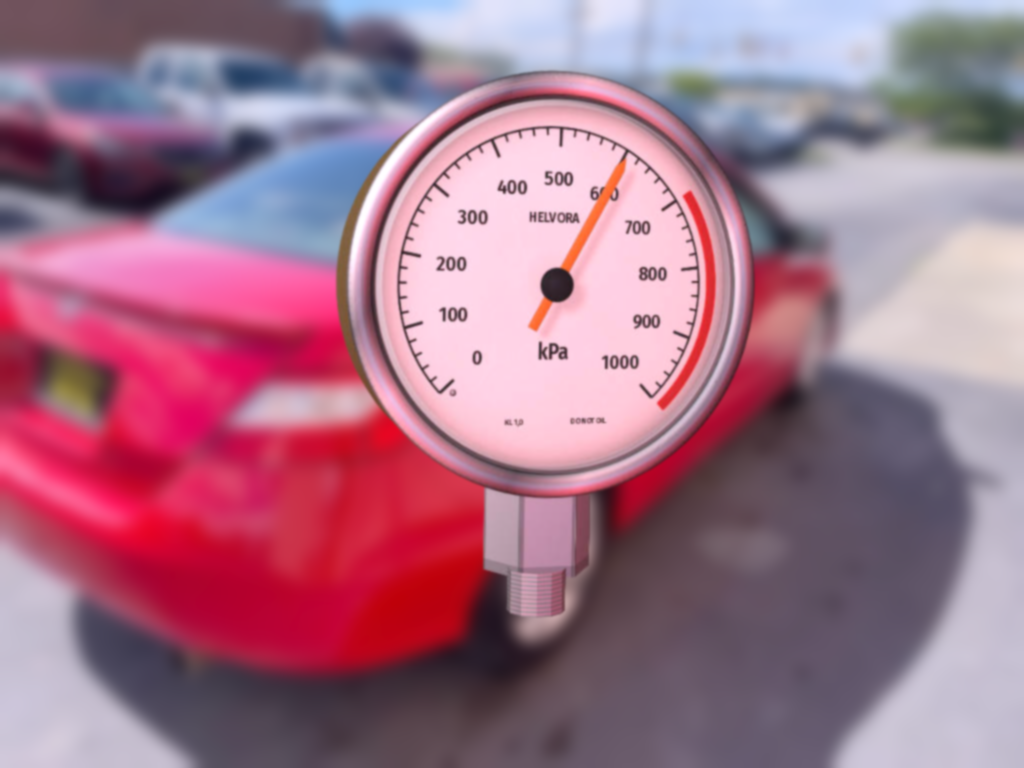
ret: 600kPa
